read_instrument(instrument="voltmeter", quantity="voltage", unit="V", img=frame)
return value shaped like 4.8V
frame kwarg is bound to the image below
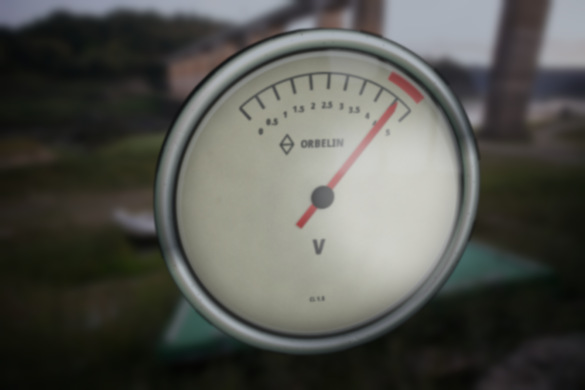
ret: 4.5V
